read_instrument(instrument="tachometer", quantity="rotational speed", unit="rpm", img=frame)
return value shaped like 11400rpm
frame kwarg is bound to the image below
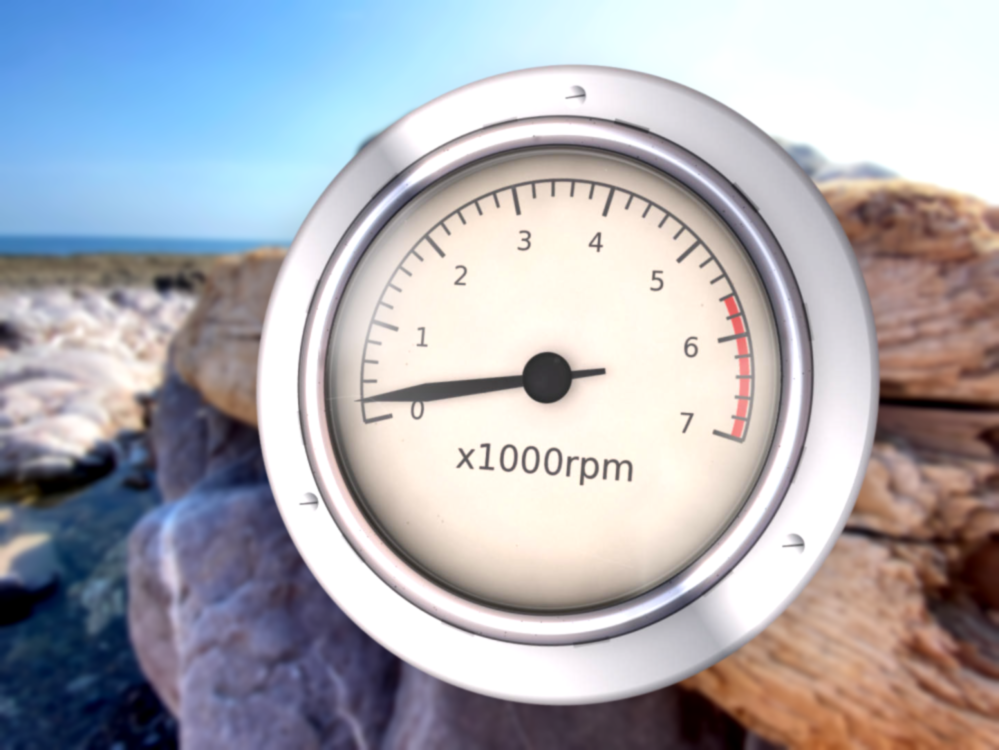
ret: 200rpm
